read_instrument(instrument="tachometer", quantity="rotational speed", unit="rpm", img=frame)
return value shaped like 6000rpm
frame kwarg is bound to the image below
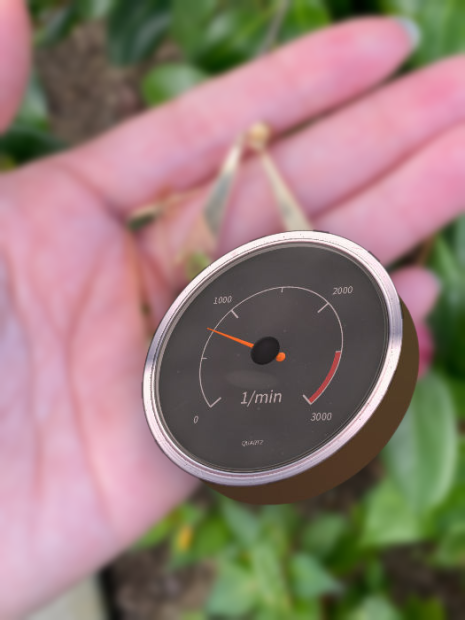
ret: 750rpm
